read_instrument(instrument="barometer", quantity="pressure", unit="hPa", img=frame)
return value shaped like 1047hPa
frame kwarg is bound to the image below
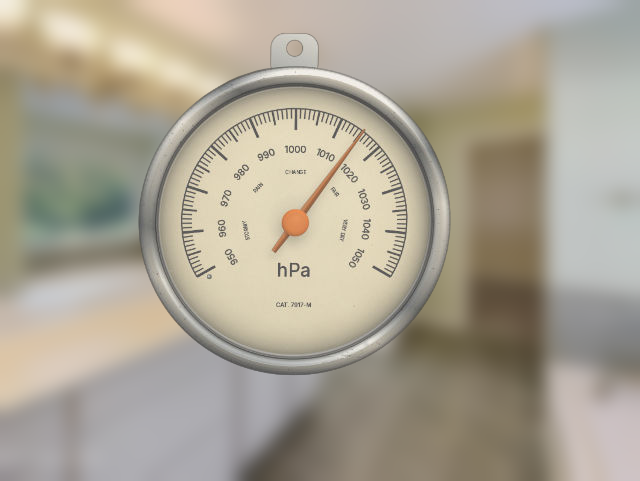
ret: 1015hPa
